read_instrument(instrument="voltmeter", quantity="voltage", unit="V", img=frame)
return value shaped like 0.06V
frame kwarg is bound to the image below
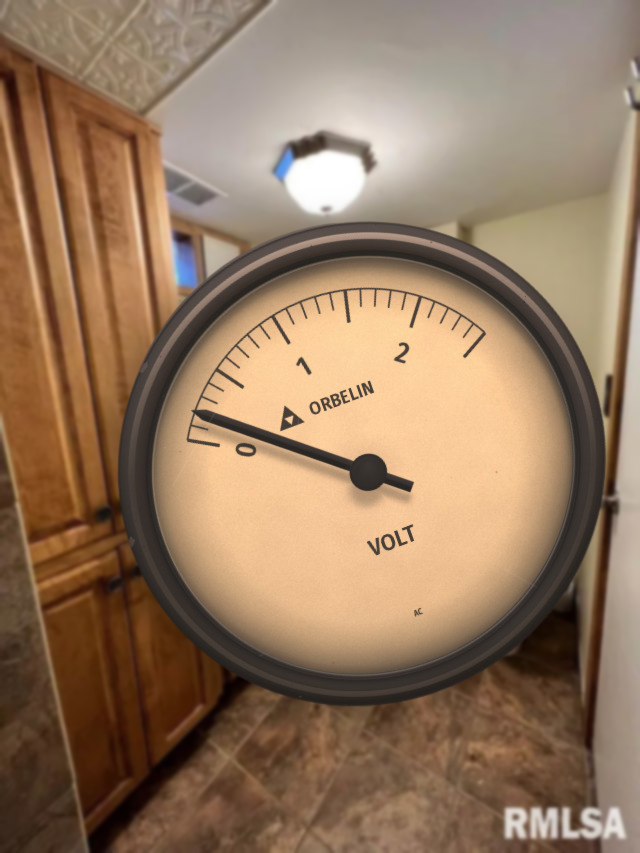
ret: 0.2V
